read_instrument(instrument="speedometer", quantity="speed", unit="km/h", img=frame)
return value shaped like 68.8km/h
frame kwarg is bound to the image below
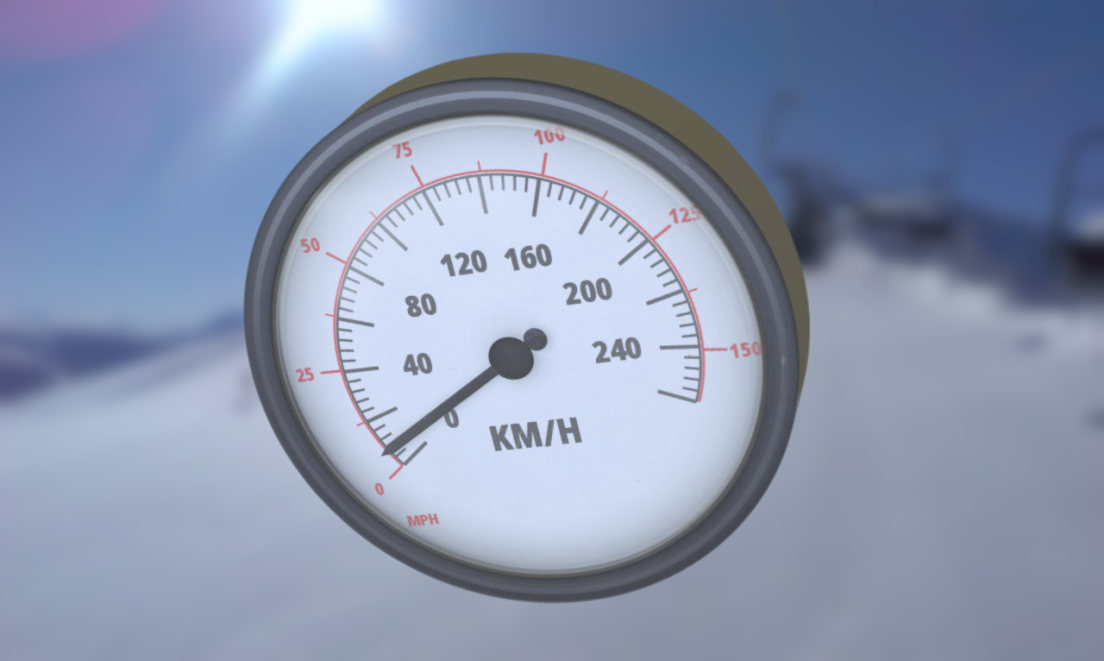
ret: 8km/h
